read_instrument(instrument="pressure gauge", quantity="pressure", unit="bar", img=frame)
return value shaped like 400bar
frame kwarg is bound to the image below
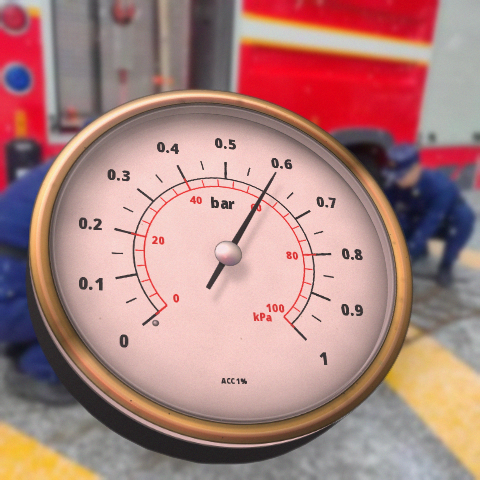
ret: 0.6bar
